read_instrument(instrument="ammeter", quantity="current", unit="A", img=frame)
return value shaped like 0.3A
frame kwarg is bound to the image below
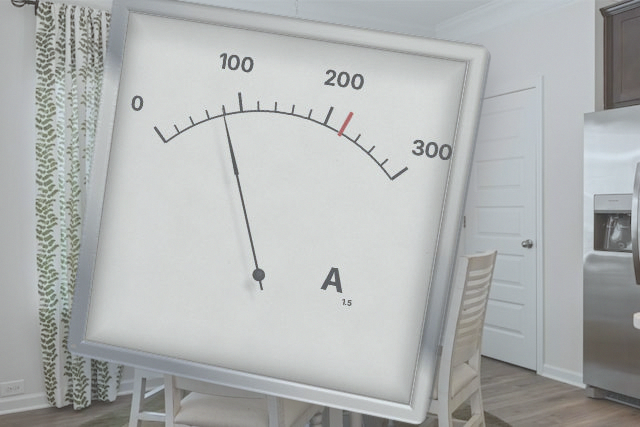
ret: 80A
